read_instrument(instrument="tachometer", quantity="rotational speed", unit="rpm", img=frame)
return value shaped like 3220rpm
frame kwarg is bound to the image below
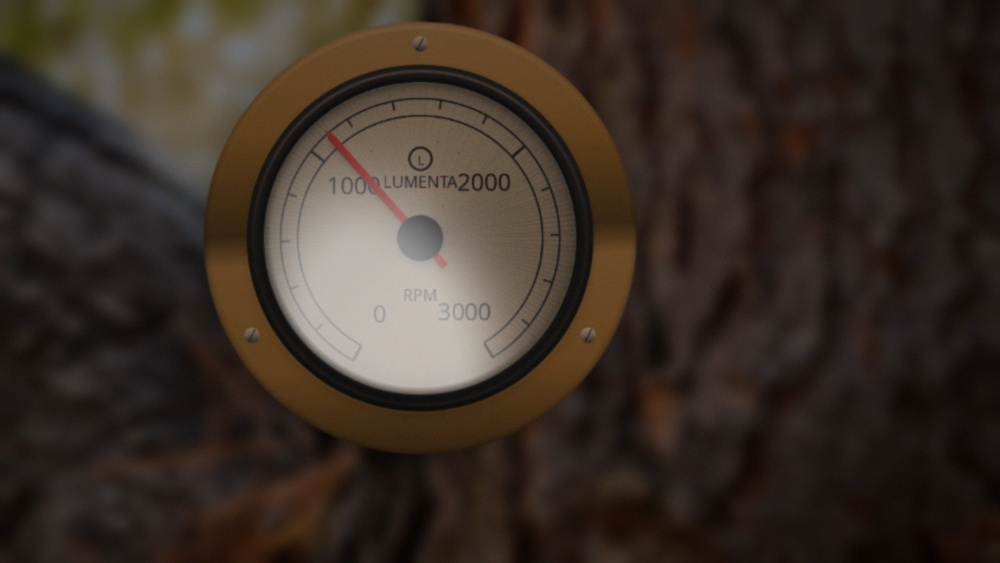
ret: 1100rpm
